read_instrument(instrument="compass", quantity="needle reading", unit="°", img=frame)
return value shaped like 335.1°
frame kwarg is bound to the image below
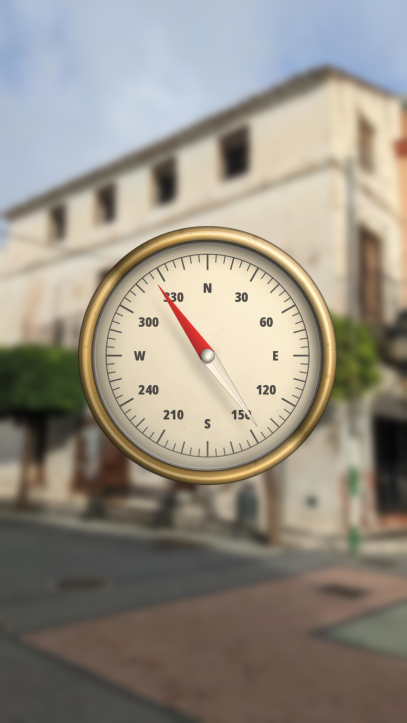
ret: 325°
